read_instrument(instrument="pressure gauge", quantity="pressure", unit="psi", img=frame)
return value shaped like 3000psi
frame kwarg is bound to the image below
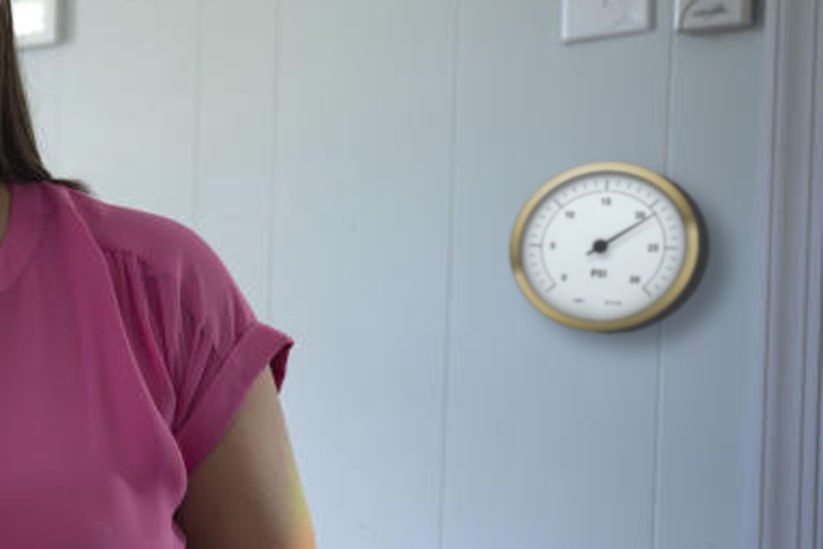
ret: 21psi
